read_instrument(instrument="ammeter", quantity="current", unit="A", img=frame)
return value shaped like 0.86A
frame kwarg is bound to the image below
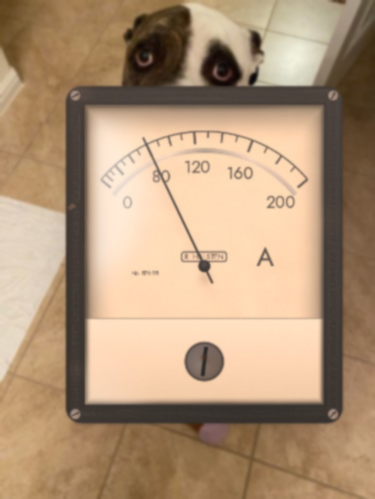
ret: 80A
